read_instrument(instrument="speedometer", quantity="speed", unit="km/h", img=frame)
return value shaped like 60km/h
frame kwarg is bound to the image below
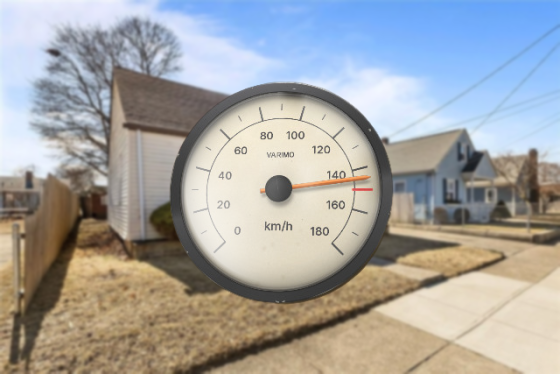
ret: 145km/h
